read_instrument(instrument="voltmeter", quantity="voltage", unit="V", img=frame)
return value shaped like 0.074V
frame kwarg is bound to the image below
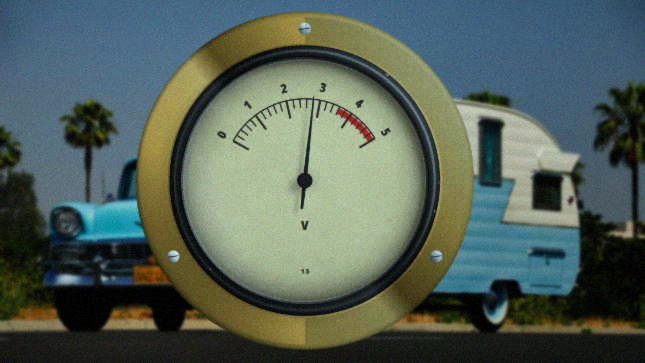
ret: 2.8V
